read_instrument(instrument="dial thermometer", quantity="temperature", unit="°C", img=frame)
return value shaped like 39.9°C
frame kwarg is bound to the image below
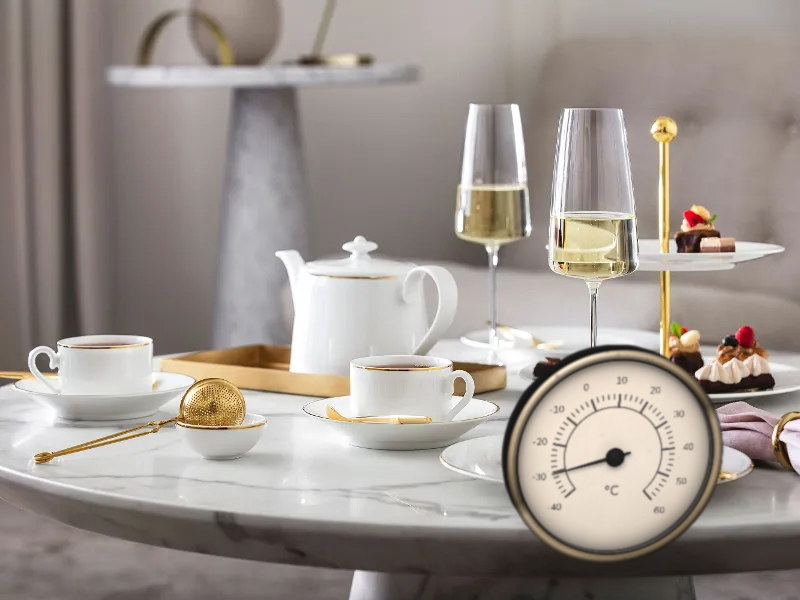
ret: -30°C
